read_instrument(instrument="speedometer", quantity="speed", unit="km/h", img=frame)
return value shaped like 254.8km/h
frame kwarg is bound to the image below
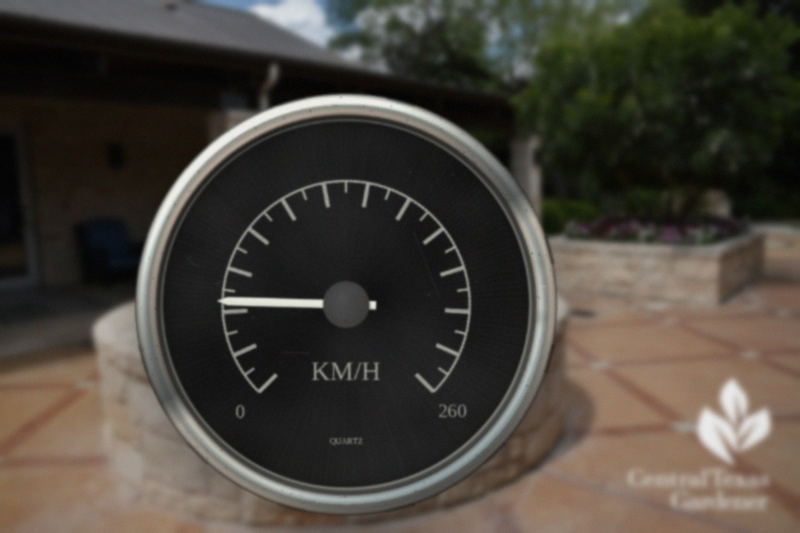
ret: 45km/h
